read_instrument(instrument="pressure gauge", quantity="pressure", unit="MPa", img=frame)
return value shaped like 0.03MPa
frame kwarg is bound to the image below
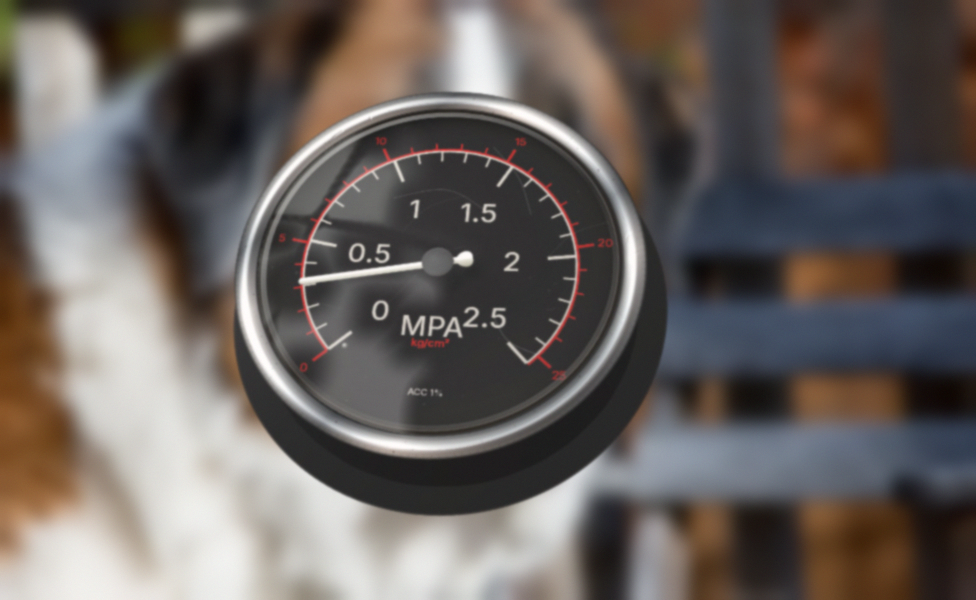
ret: 0.3MPa
